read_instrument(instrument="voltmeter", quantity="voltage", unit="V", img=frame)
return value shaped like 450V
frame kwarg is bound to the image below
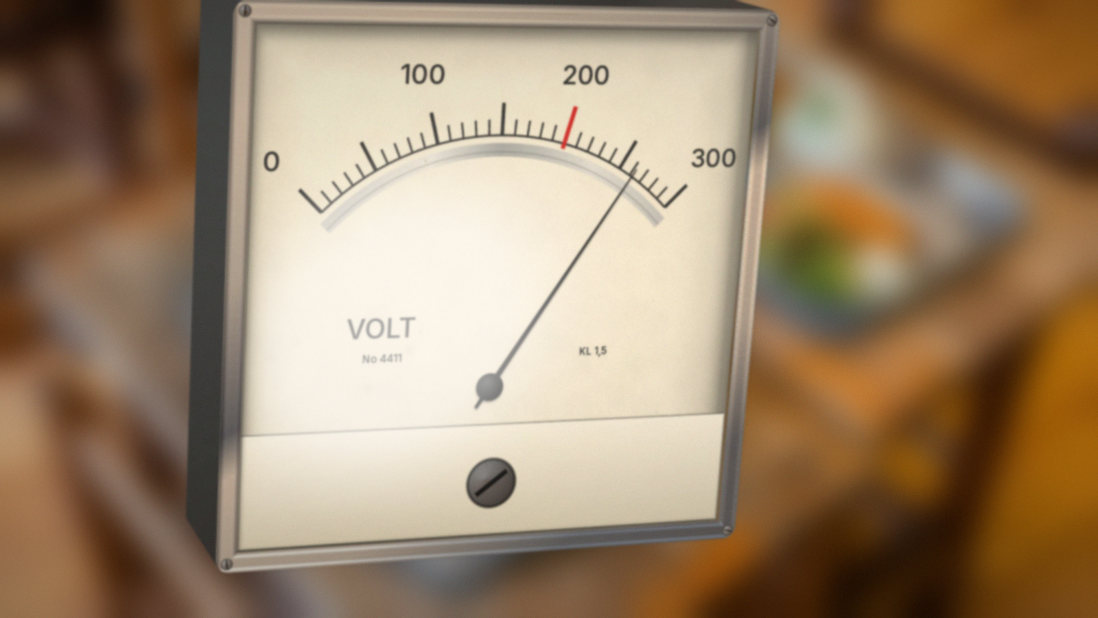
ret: 260V
